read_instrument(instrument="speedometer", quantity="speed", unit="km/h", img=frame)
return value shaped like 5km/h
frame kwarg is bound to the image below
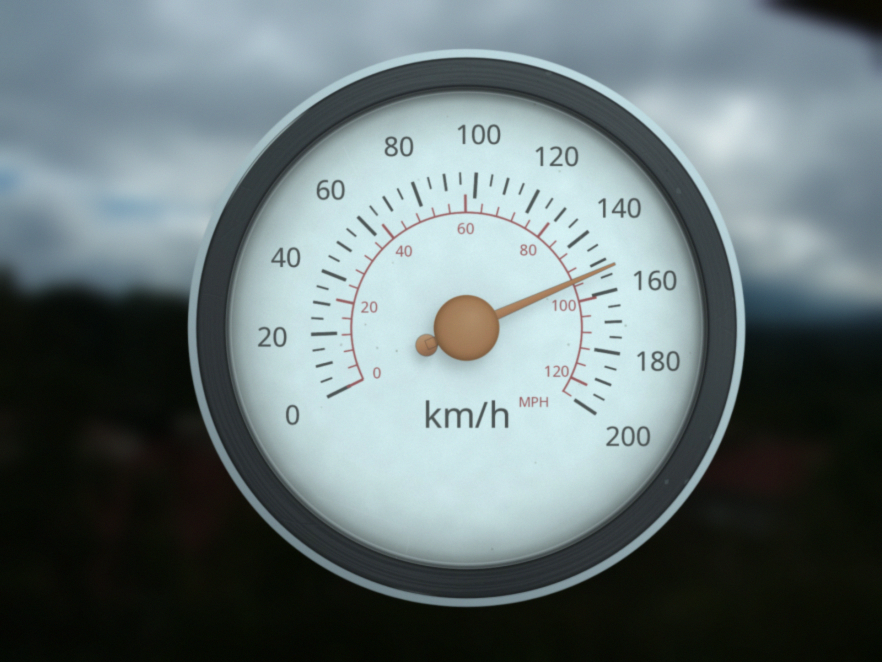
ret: 152.5km/h
